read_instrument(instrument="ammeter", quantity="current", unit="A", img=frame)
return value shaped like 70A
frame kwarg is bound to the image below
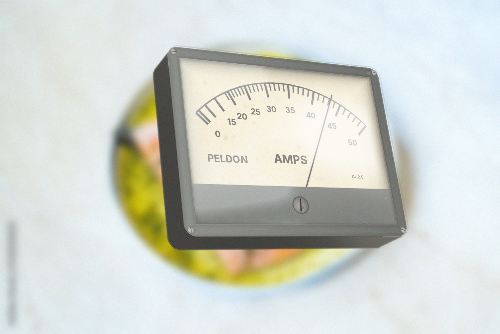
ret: 43A
